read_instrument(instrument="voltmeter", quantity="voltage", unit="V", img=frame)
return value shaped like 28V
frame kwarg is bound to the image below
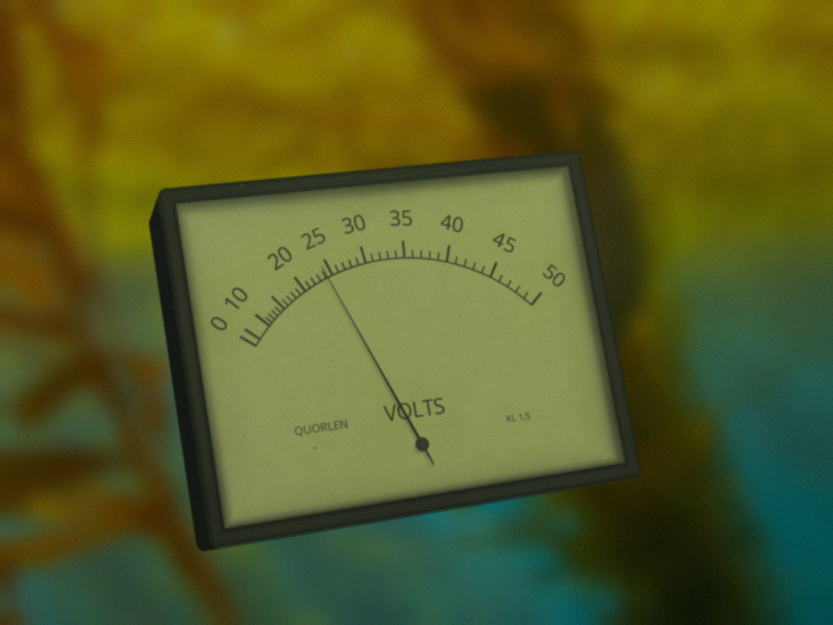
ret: 24V
